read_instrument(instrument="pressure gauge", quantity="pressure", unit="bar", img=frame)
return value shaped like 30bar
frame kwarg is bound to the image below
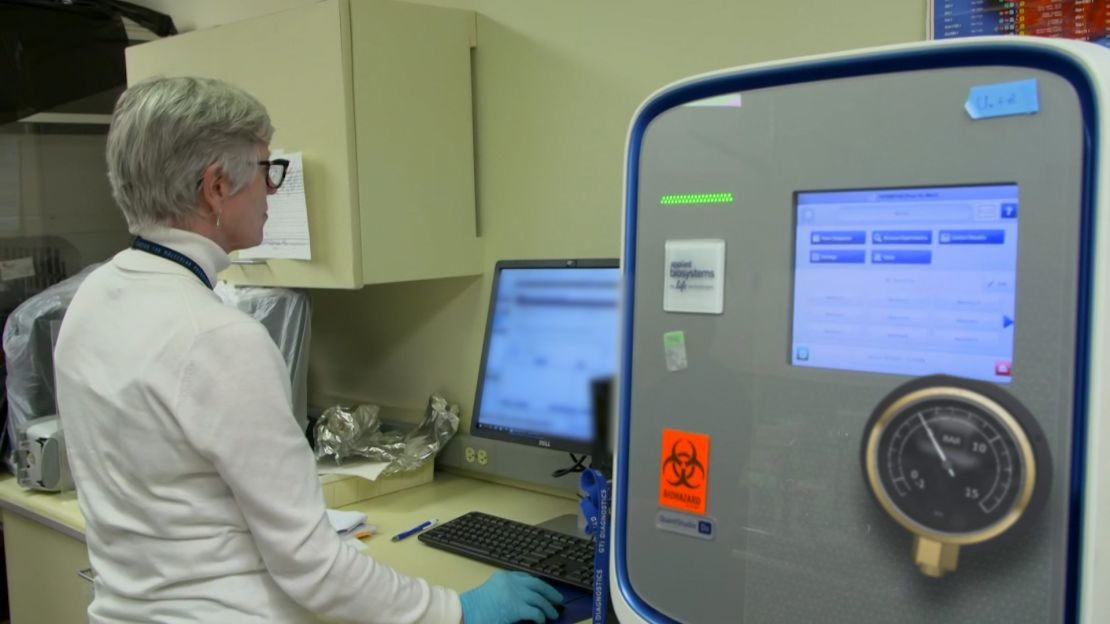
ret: 5bar
